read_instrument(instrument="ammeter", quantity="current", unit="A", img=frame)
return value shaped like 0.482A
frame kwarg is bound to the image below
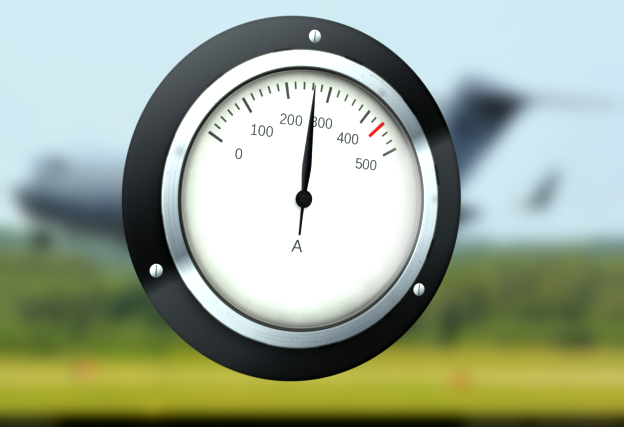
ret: 260A
